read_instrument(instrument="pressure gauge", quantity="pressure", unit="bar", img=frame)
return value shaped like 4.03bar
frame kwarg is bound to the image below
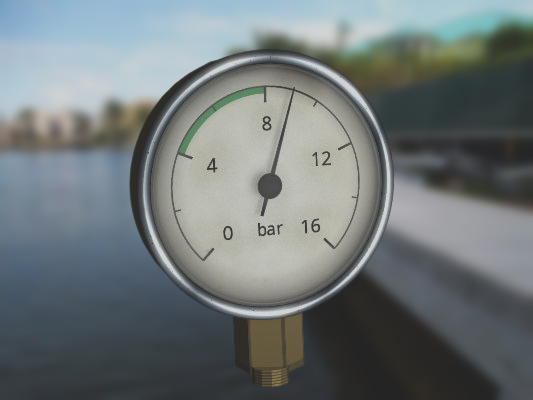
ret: 9bar
